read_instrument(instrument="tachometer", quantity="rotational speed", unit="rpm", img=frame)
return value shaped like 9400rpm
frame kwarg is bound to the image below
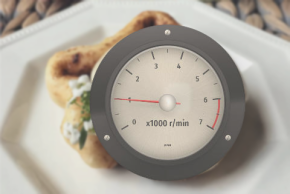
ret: 1000rpm
